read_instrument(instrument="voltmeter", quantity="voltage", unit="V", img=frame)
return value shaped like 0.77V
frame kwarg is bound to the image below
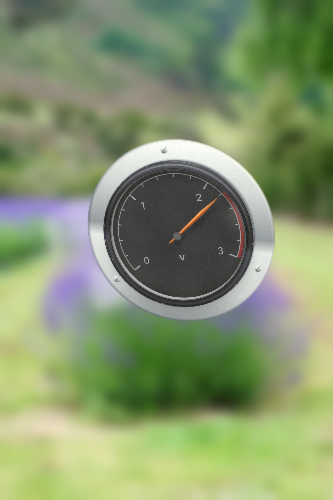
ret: 2.2V
